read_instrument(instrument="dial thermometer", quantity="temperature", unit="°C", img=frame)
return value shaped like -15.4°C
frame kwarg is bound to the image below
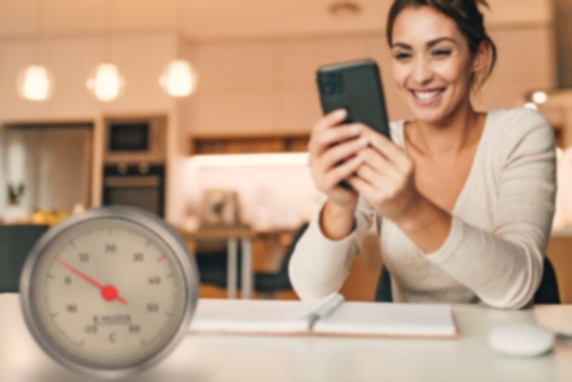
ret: 5°C
